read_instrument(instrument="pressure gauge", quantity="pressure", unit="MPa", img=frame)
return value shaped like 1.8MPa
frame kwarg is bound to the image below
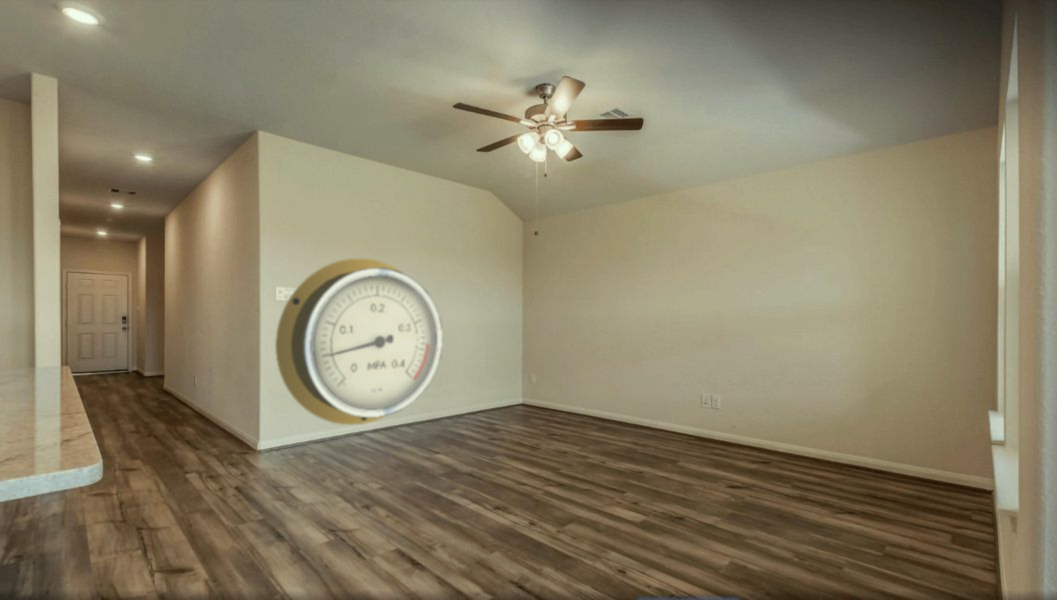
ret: 0.05MPa
